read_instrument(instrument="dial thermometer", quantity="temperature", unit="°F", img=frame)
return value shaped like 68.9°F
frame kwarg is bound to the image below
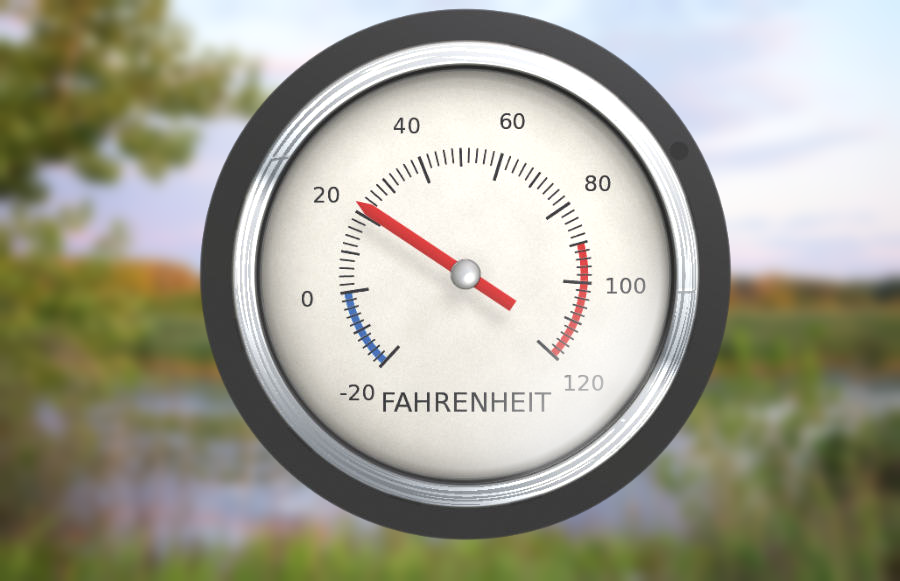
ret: 22°F
